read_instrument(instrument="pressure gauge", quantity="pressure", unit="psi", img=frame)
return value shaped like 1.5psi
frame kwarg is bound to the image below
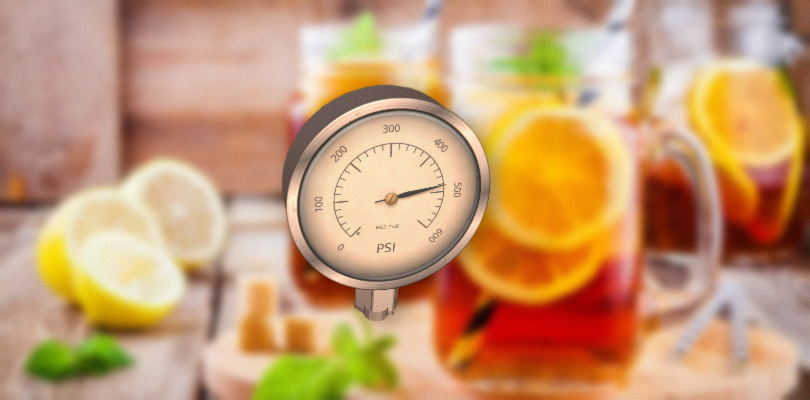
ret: 480psi
